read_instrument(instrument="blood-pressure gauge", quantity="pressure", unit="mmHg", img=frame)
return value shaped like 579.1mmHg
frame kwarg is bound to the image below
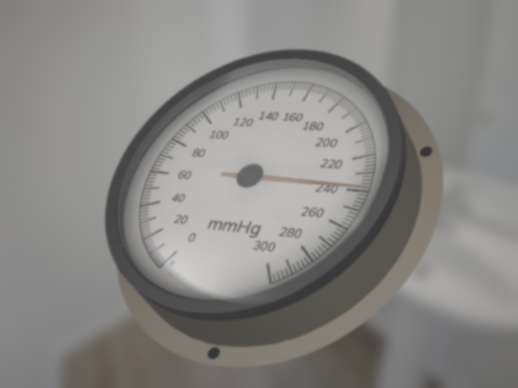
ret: 240mmHg
